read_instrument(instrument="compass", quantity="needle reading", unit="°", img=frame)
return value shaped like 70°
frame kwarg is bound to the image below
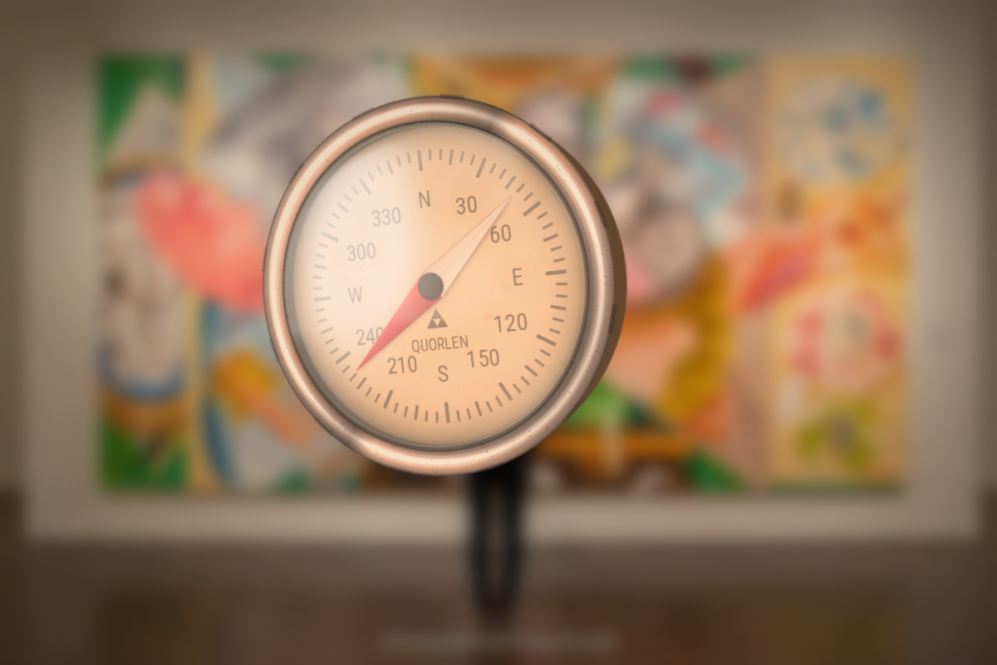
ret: 230°
